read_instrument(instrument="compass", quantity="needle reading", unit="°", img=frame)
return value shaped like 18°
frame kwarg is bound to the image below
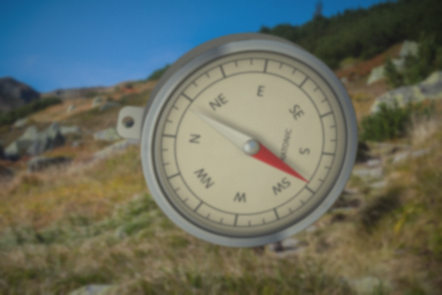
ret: 205°
